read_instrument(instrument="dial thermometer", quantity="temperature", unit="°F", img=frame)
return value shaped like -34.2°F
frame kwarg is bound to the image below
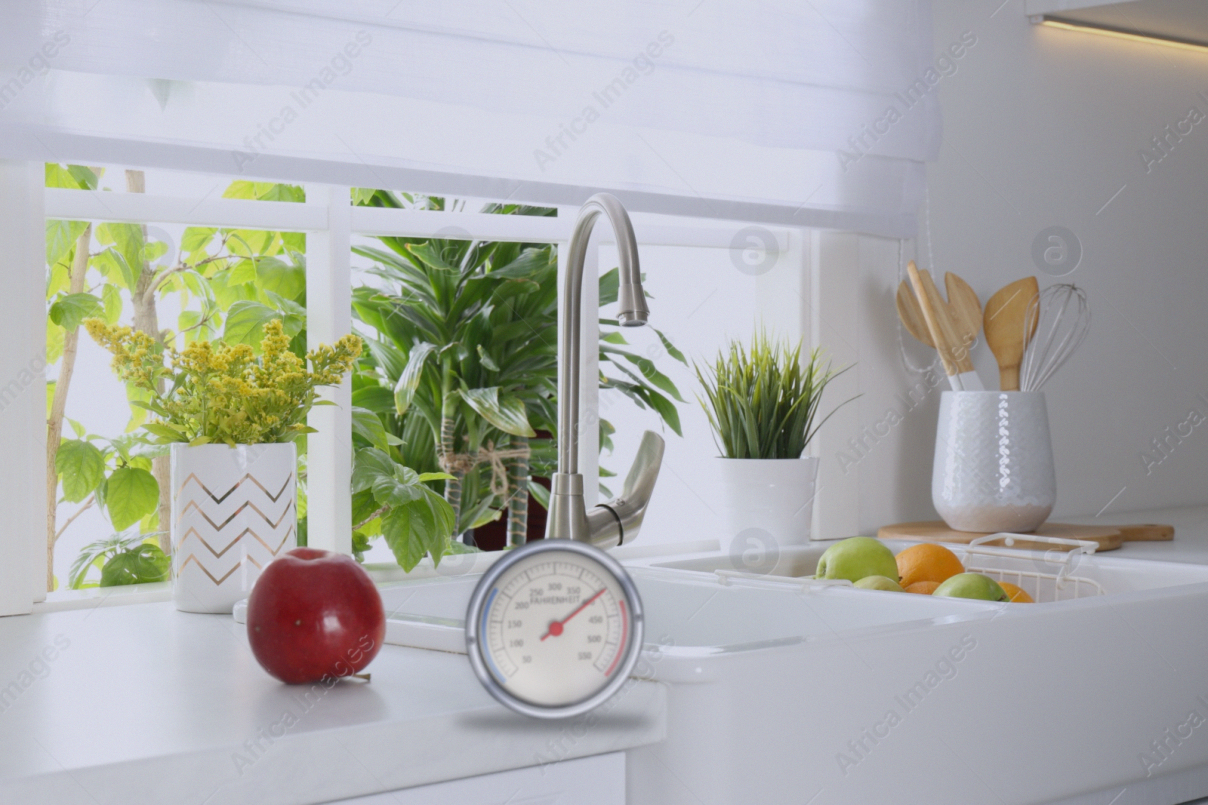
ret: 400°F
